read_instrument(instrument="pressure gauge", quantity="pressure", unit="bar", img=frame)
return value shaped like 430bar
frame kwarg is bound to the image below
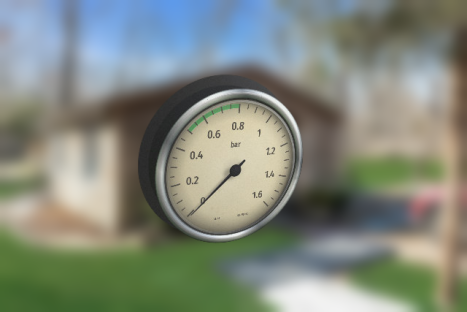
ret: 0bar
